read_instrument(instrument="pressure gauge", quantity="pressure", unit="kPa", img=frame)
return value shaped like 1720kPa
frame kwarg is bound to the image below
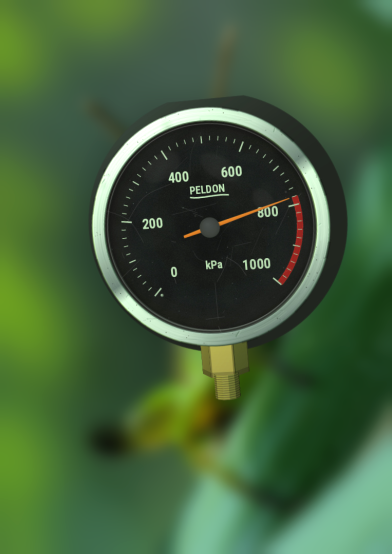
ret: 780kPa
